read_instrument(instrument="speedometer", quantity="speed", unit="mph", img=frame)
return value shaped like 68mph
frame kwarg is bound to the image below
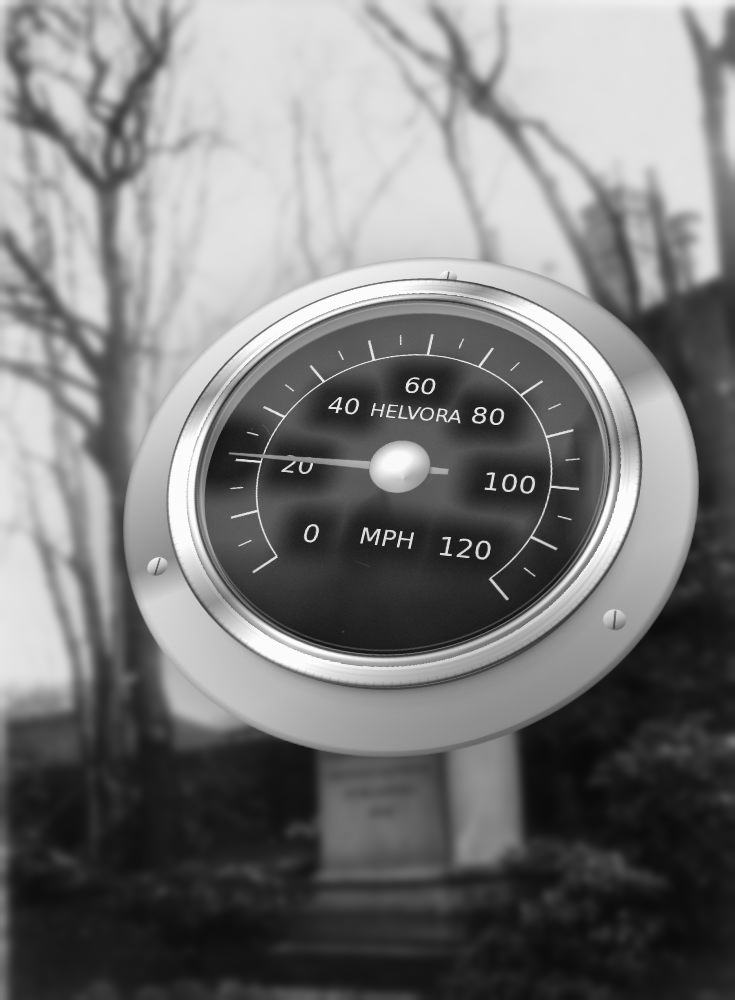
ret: 20mph
